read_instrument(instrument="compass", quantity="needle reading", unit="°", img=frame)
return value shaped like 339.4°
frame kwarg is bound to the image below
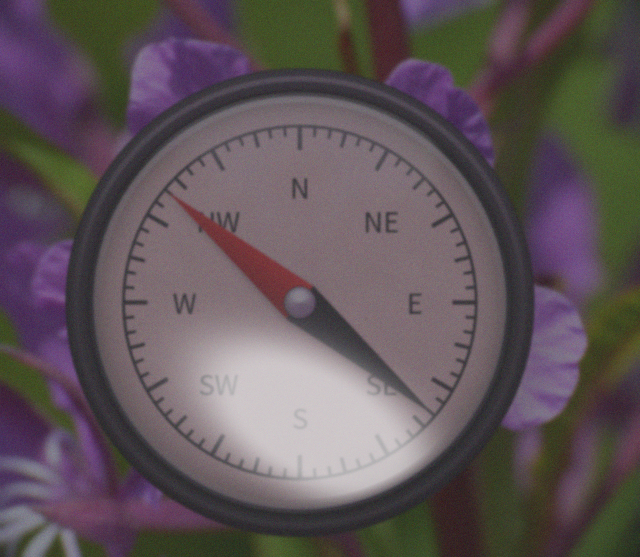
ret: 310°
